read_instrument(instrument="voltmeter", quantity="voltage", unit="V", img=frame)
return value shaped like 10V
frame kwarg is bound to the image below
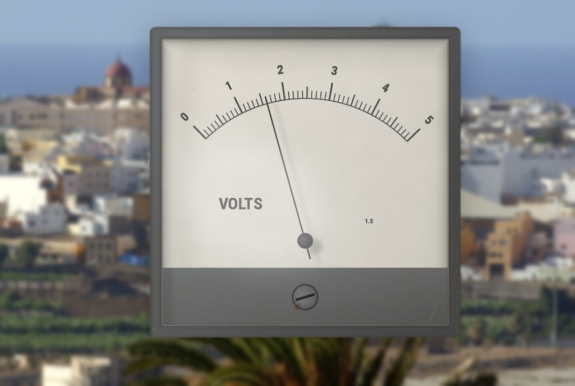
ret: 1.6V
